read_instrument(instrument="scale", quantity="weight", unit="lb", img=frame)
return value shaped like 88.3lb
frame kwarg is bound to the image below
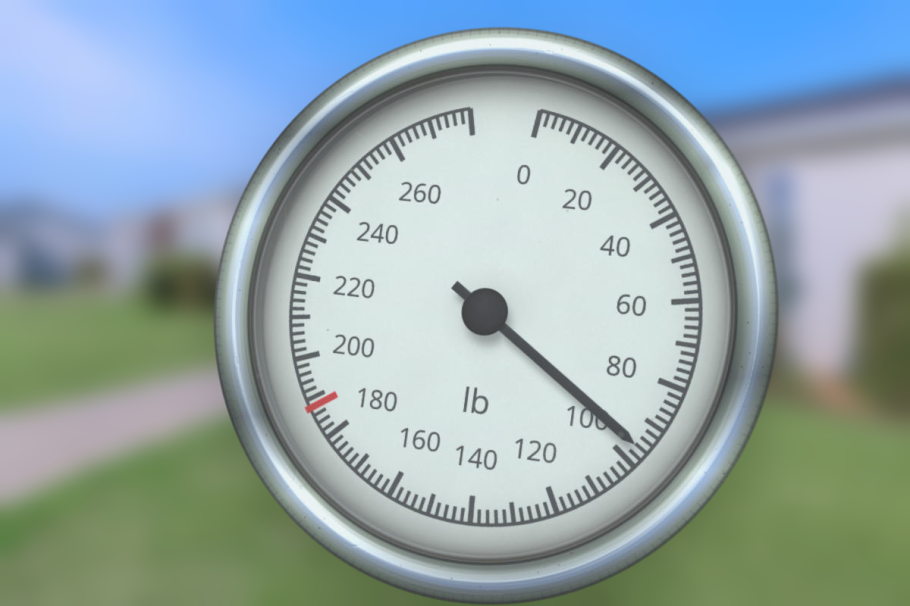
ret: 96lb
